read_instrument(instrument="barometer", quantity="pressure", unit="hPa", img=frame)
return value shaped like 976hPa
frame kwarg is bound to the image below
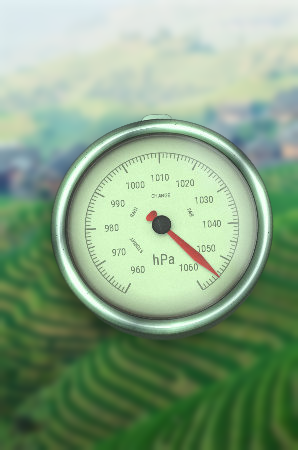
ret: 1055hPa
